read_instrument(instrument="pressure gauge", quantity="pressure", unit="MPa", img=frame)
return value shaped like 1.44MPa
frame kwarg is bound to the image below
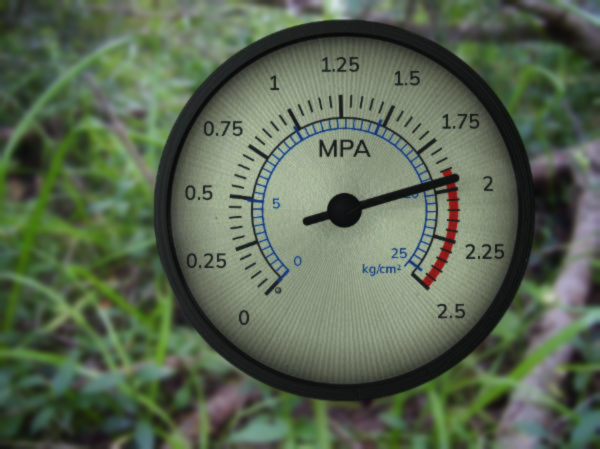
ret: 1.95MPa
